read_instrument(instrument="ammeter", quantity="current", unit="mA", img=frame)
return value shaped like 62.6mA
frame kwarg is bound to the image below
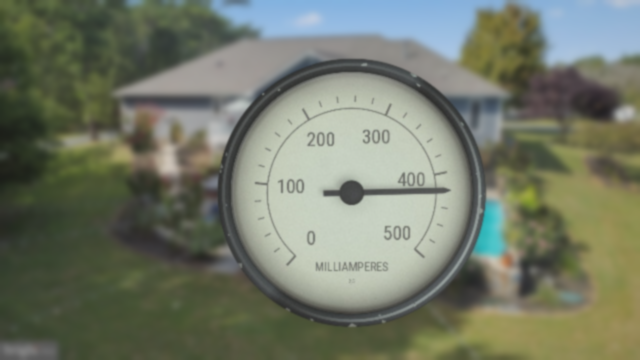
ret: 420mA
